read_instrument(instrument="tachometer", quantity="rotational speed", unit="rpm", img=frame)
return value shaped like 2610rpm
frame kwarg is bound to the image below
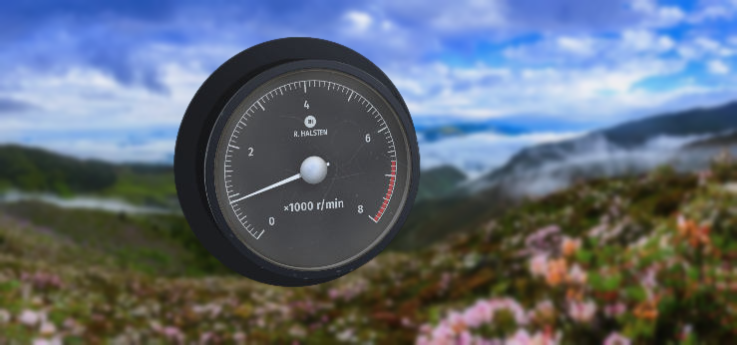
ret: 900rpm
